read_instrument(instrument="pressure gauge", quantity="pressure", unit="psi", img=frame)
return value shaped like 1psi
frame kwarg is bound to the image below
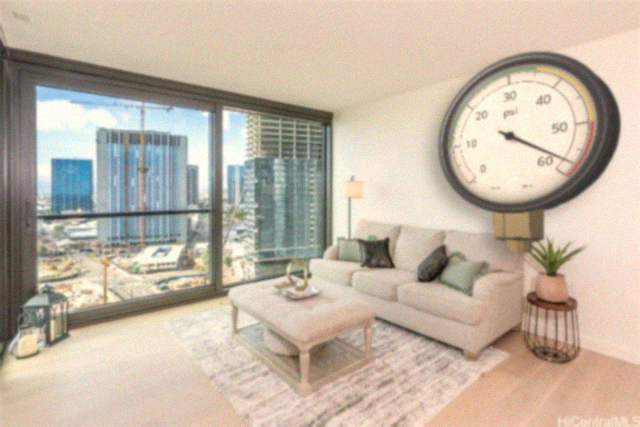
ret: 57.5psi
